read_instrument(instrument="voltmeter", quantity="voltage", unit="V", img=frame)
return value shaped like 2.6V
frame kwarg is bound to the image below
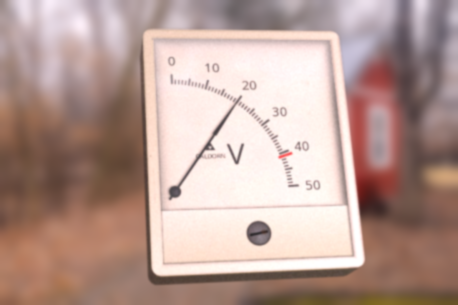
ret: 20V
